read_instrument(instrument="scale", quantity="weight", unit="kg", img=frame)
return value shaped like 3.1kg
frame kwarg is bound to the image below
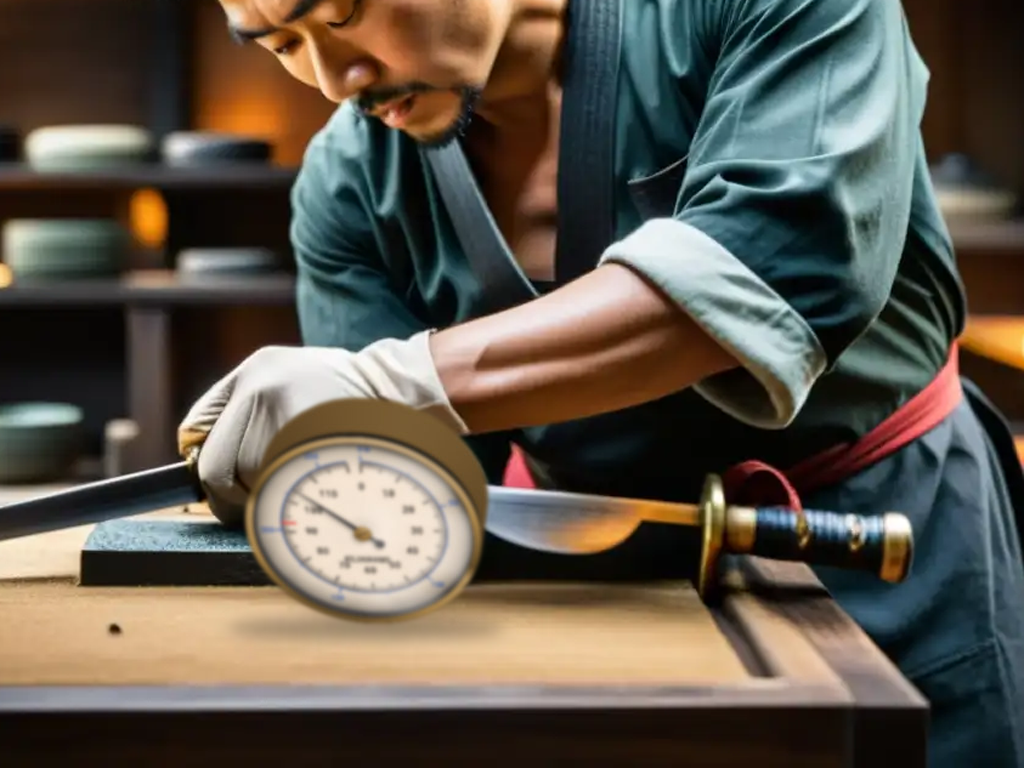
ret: 105kg
